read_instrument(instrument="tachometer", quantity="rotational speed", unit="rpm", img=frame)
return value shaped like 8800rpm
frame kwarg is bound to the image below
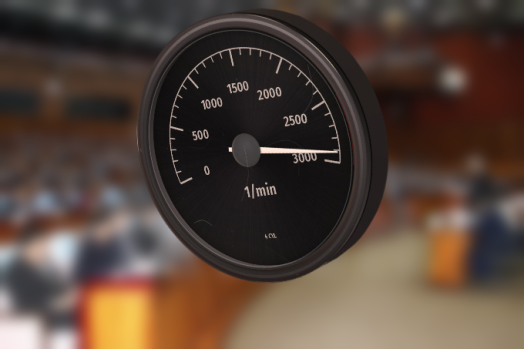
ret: 2900rpm
